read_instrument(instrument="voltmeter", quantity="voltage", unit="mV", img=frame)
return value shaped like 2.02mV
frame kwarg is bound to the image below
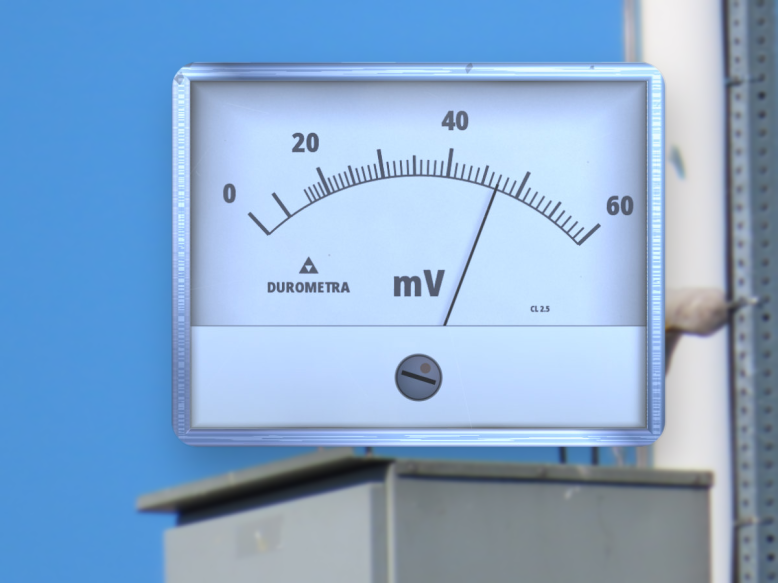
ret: 47mV
